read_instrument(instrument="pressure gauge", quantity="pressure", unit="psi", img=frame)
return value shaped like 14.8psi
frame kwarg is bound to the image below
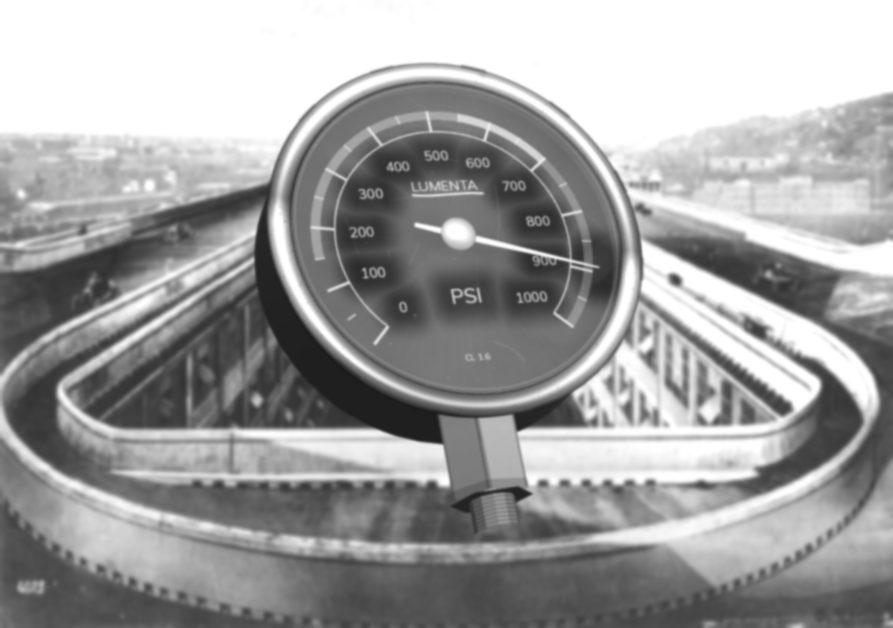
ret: 900psi
